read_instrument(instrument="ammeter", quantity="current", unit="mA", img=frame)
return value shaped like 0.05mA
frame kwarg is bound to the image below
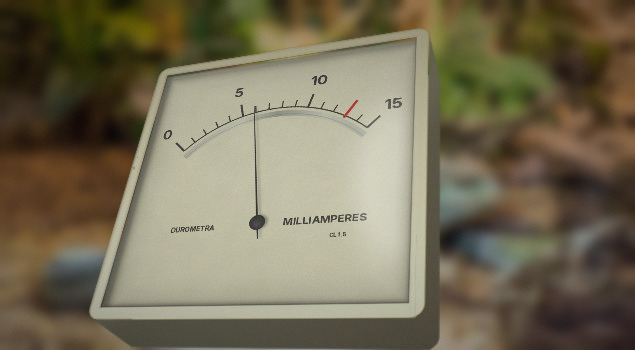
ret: 6mA
